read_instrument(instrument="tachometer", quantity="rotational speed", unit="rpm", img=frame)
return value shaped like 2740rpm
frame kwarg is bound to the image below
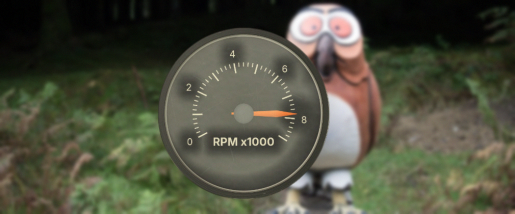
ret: 7800rpm
